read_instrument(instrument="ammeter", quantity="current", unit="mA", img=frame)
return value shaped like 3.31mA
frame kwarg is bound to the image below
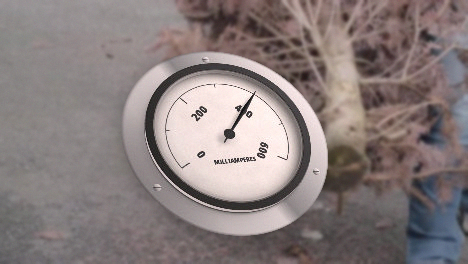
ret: 400mA
